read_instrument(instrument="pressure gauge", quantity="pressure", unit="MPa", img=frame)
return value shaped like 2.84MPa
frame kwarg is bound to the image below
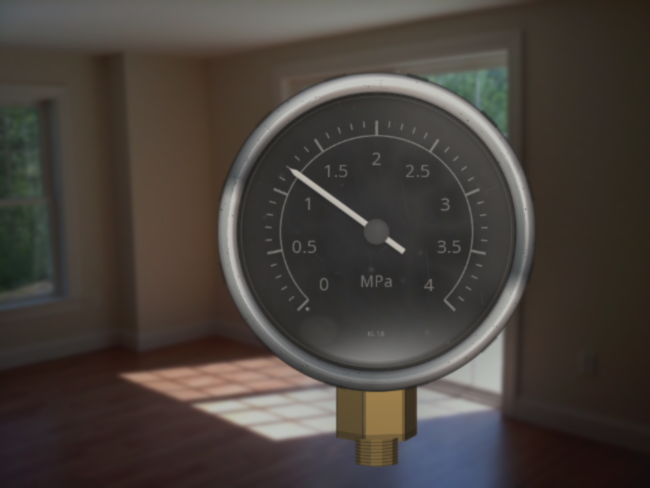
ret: 1.2MPa
